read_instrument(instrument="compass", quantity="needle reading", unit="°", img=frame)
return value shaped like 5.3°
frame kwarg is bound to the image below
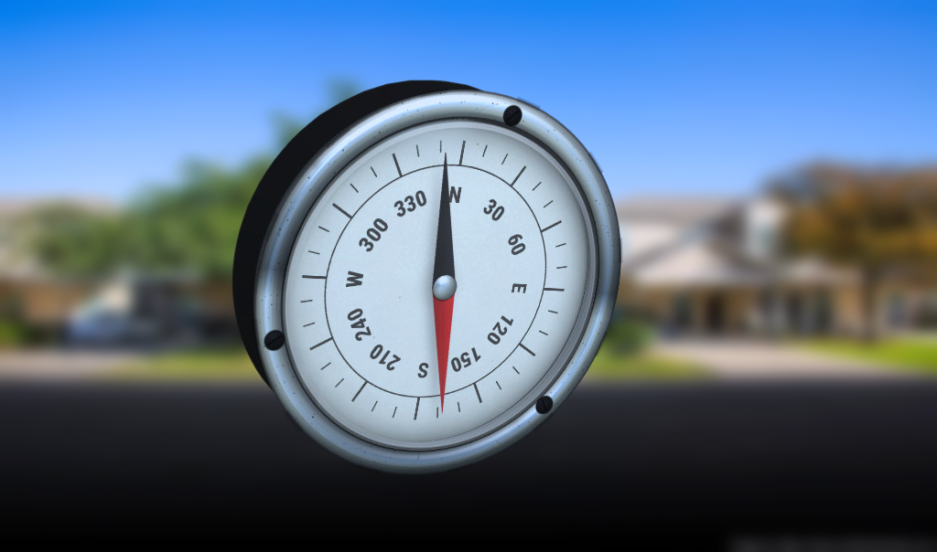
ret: 170°
